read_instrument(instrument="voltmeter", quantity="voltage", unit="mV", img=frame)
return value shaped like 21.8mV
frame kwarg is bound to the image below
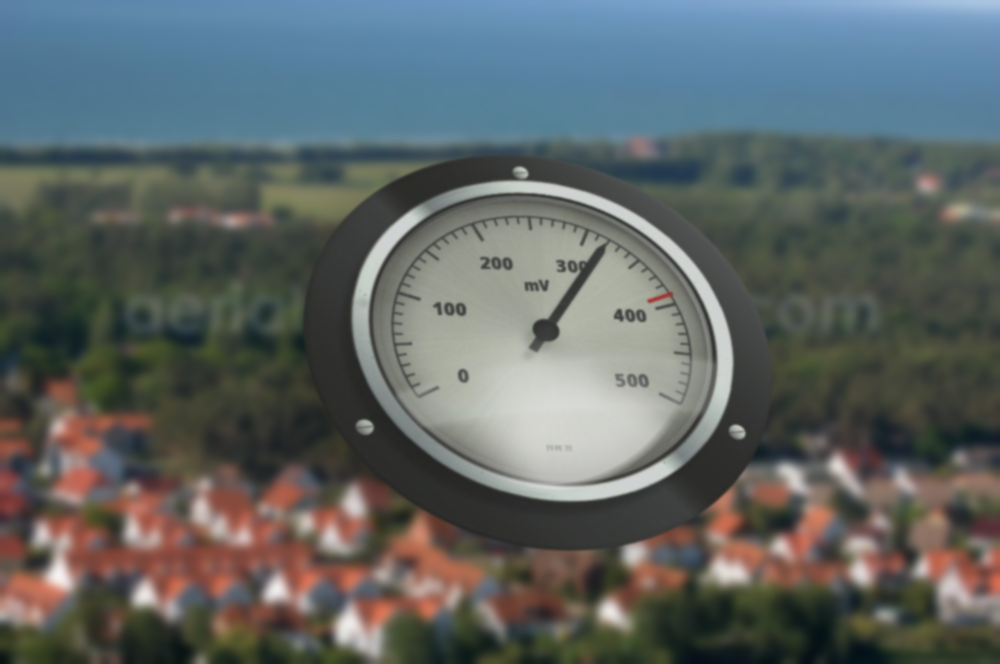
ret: 320mV
